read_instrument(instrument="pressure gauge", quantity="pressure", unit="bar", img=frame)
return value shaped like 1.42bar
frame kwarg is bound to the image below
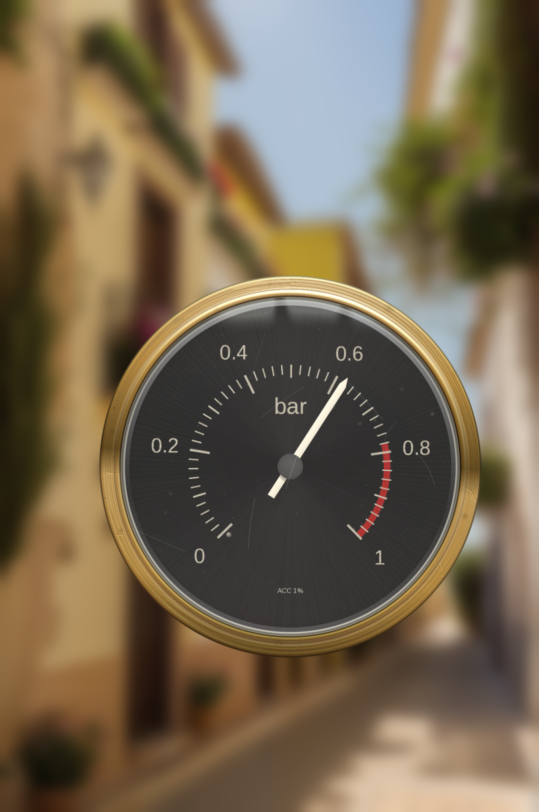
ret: 0.62bar
